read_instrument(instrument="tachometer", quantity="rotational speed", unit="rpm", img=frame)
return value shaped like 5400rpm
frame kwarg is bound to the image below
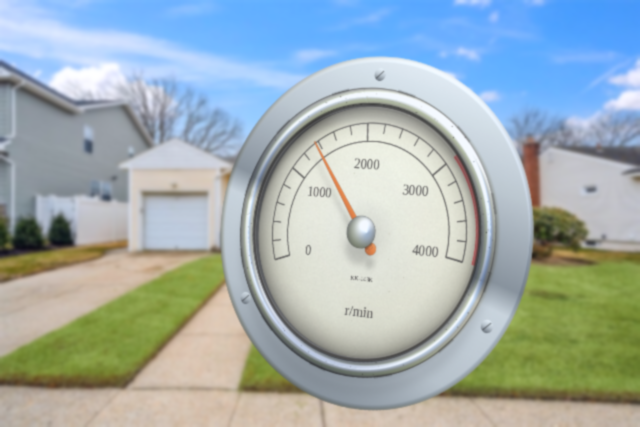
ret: 1400rpm
